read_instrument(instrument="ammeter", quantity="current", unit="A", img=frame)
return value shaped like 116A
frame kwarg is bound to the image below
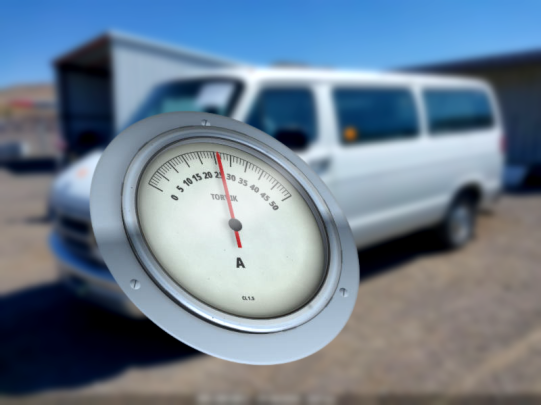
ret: 25A
